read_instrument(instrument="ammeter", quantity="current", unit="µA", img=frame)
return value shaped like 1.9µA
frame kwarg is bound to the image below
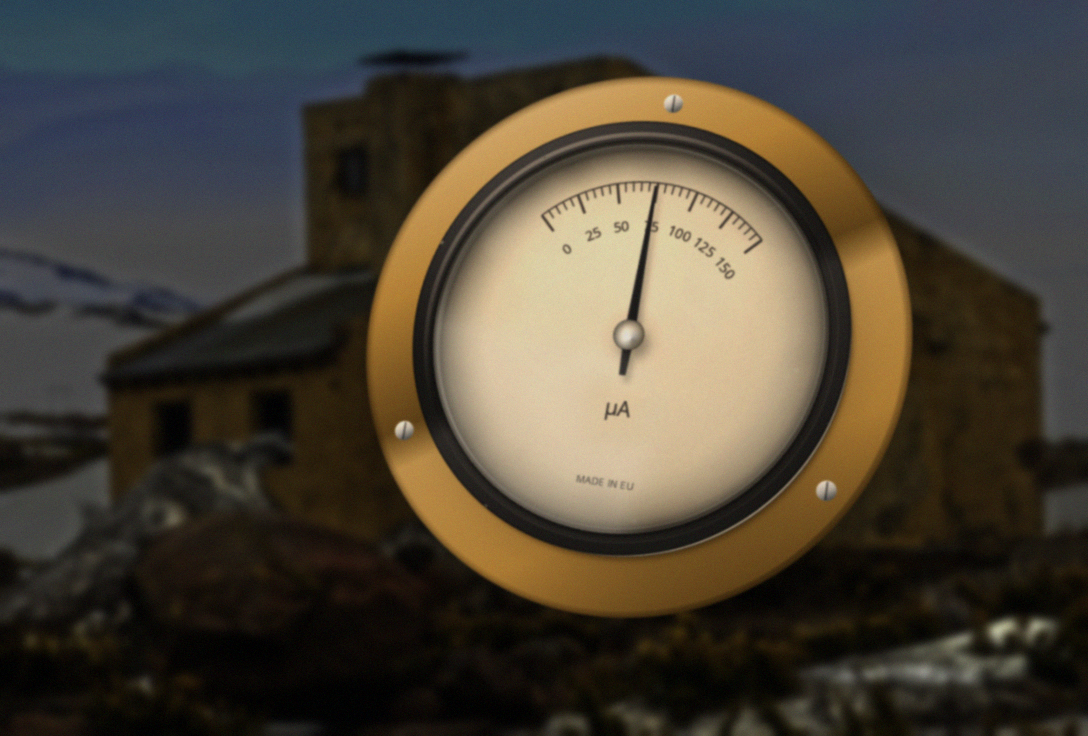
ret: 75µA
